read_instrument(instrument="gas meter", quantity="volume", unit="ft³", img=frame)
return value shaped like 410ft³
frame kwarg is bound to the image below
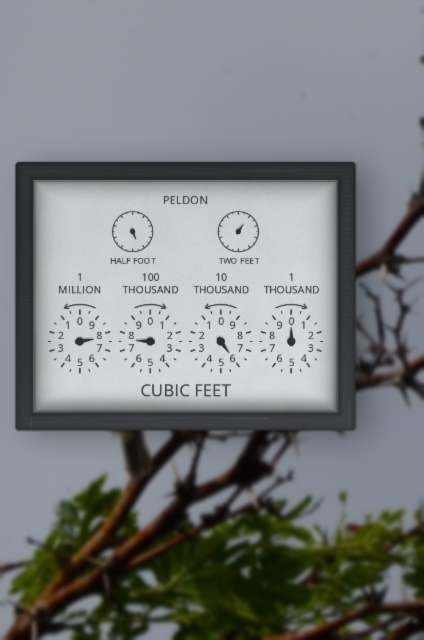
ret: 776000ft³
